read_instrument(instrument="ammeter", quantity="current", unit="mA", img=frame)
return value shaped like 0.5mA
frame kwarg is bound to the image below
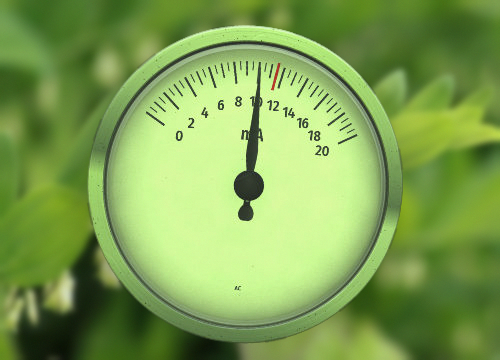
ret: 10mA
